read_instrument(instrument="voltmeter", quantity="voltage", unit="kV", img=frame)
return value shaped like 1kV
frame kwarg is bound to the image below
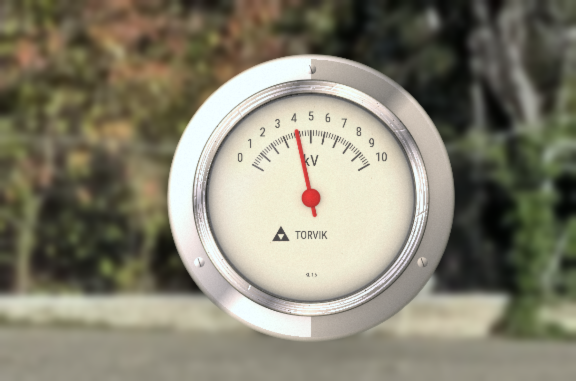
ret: 4kV
